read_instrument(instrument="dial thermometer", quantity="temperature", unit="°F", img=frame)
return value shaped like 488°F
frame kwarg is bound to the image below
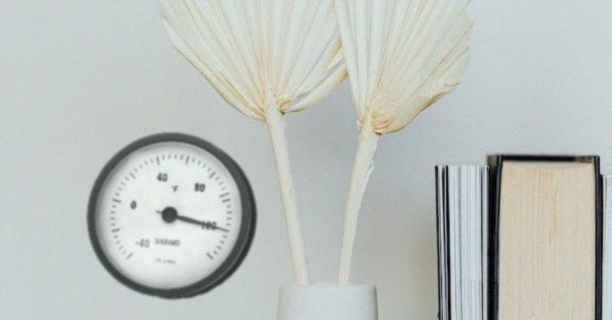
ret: 120°F
